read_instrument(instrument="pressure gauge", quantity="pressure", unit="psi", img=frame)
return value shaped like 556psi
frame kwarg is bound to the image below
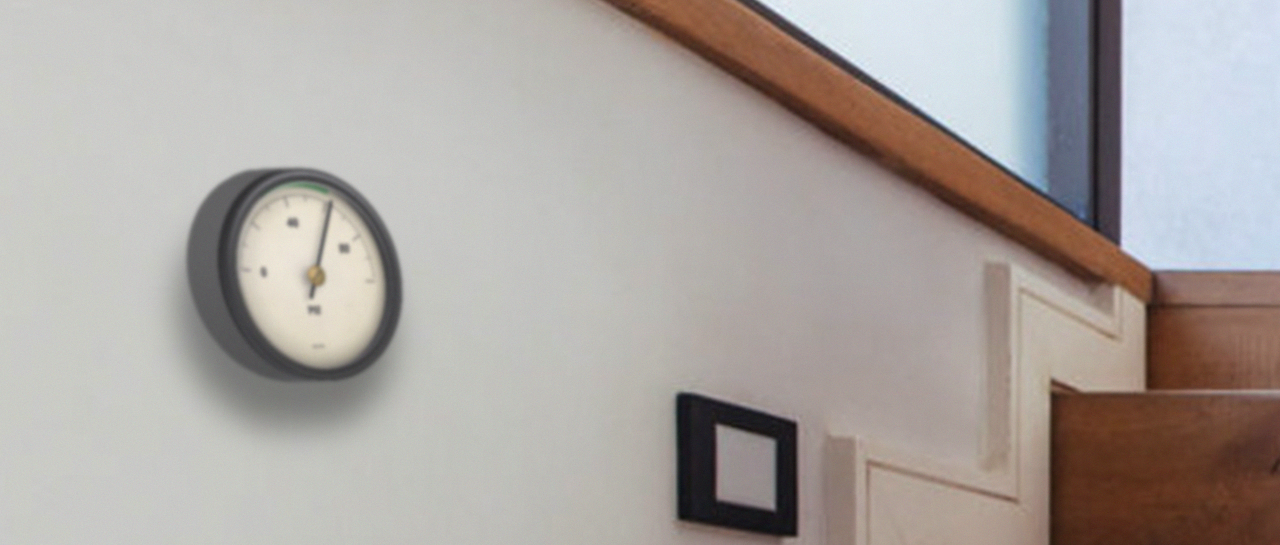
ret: 60psi
